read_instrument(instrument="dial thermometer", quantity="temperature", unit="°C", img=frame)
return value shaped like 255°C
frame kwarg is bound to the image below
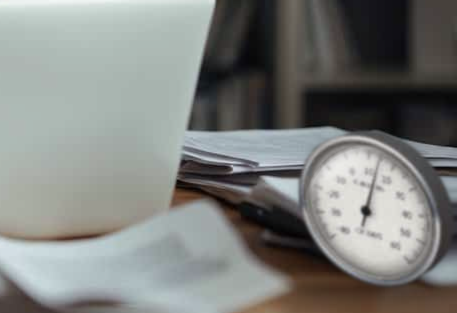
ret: 15°C
